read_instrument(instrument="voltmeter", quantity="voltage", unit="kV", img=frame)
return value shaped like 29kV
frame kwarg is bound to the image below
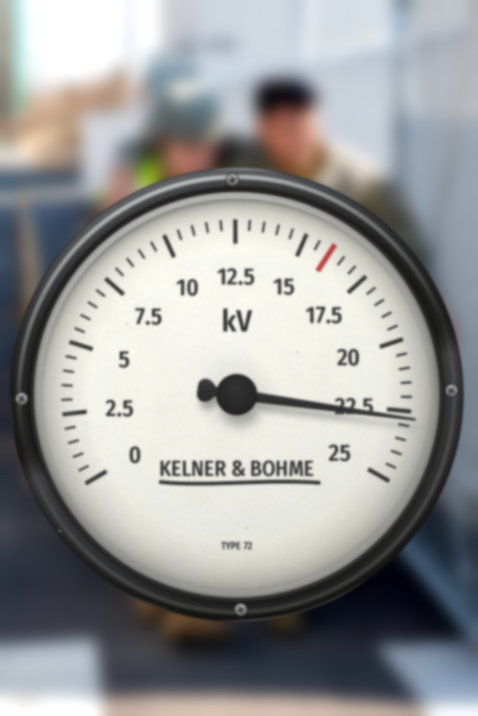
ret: 22.75kV
